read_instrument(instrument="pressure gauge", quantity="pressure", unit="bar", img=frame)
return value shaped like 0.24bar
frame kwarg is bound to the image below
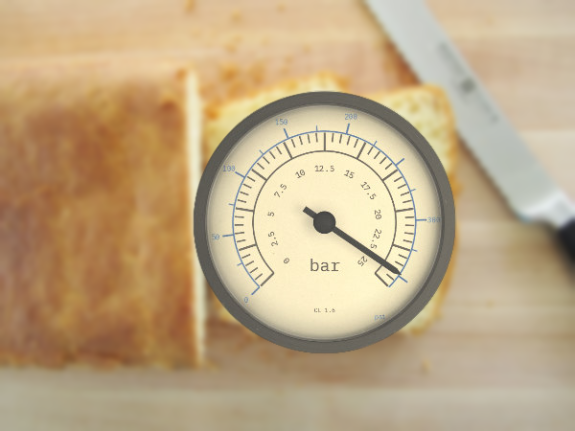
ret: 24bar
